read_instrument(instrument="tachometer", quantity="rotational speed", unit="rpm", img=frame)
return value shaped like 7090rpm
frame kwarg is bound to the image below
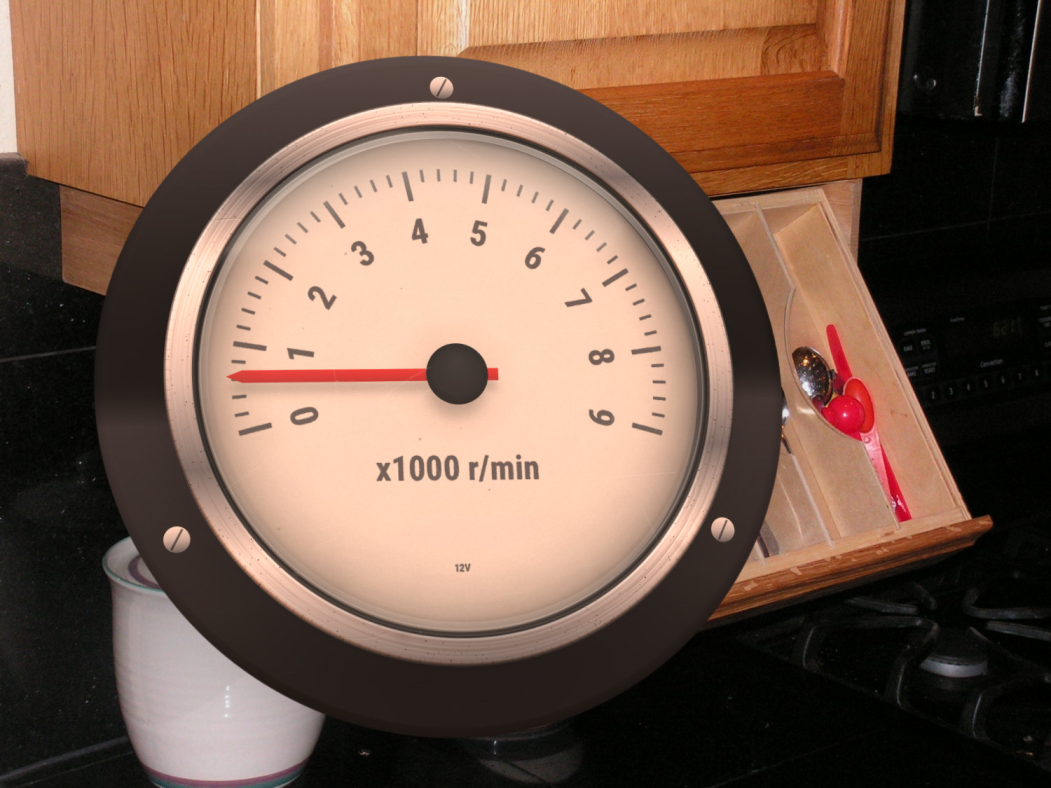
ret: 600rpm
